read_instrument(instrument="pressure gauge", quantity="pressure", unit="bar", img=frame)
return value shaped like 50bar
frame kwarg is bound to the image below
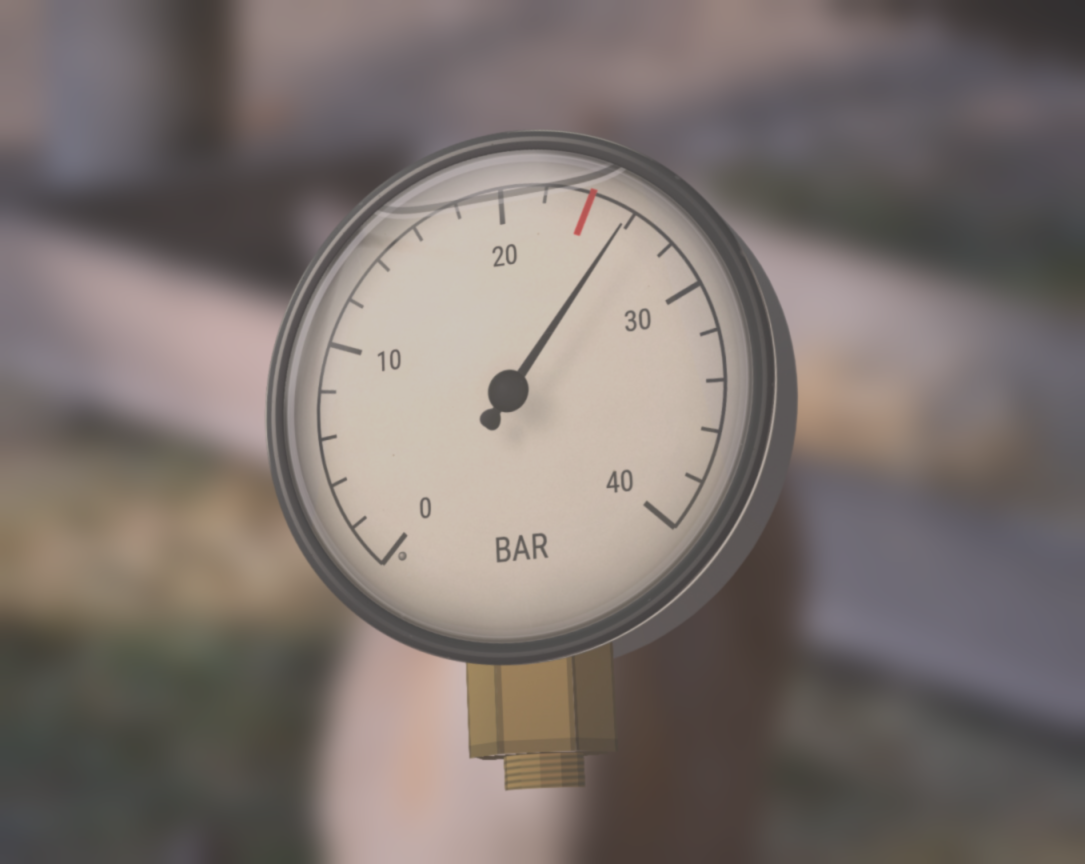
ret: 26bar
